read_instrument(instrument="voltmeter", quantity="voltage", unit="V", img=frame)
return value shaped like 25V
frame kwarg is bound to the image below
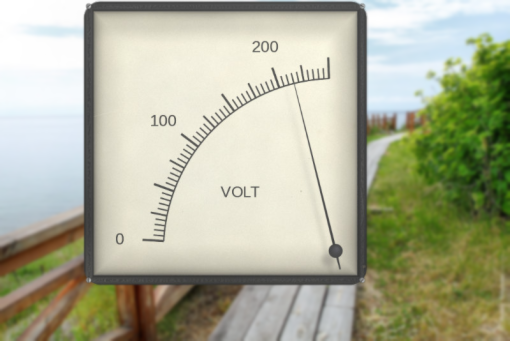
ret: 215V
